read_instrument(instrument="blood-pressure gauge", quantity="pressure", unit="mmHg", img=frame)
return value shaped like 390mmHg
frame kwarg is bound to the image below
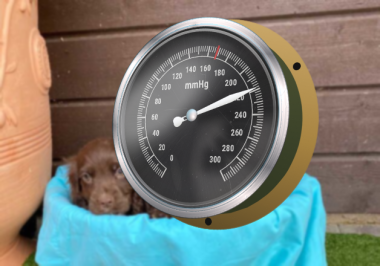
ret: 220mmHg
